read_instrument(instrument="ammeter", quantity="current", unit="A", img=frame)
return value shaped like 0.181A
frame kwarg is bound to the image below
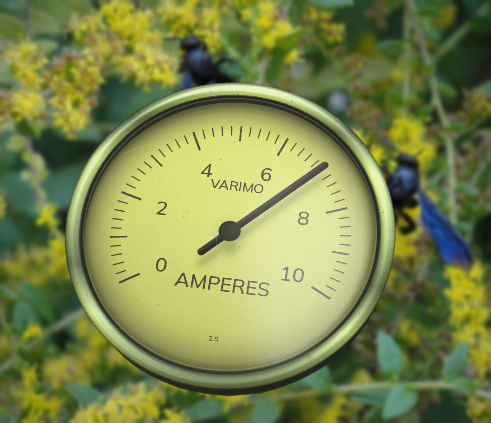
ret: 7A
